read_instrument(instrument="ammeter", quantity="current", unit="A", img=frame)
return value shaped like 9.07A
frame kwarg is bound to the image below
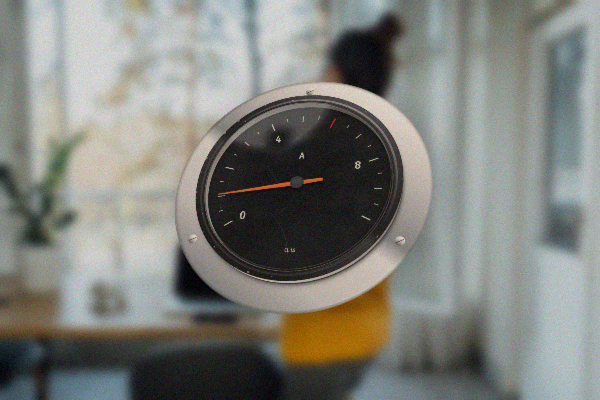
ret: 1A
